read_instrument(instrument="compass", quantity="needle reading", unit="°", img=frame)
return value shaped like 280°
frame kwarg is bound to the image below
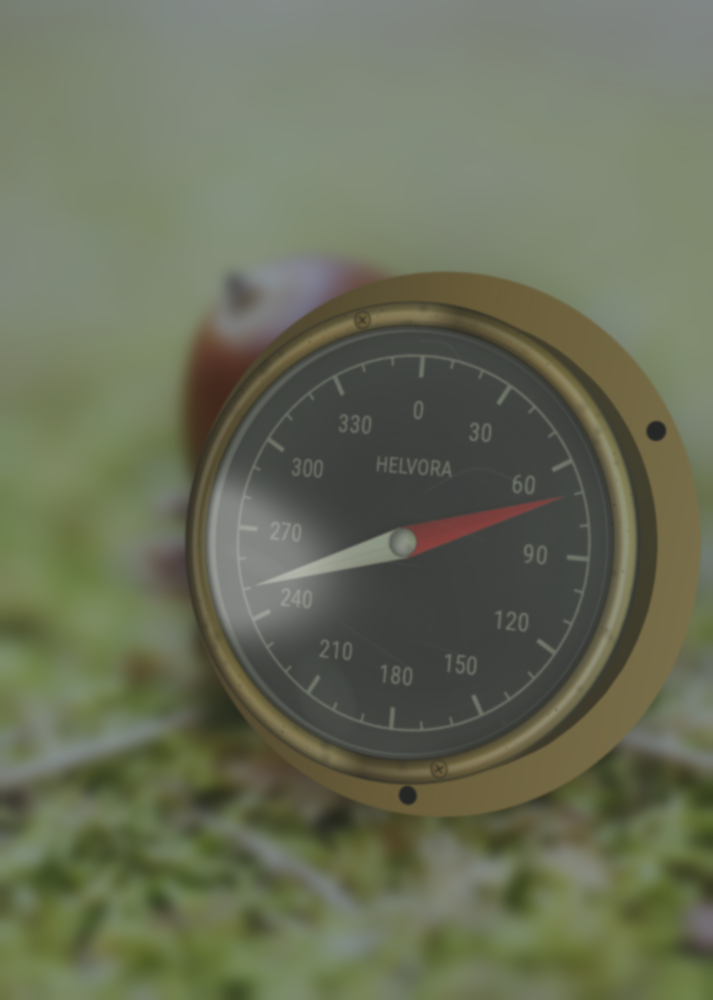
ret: 70°
